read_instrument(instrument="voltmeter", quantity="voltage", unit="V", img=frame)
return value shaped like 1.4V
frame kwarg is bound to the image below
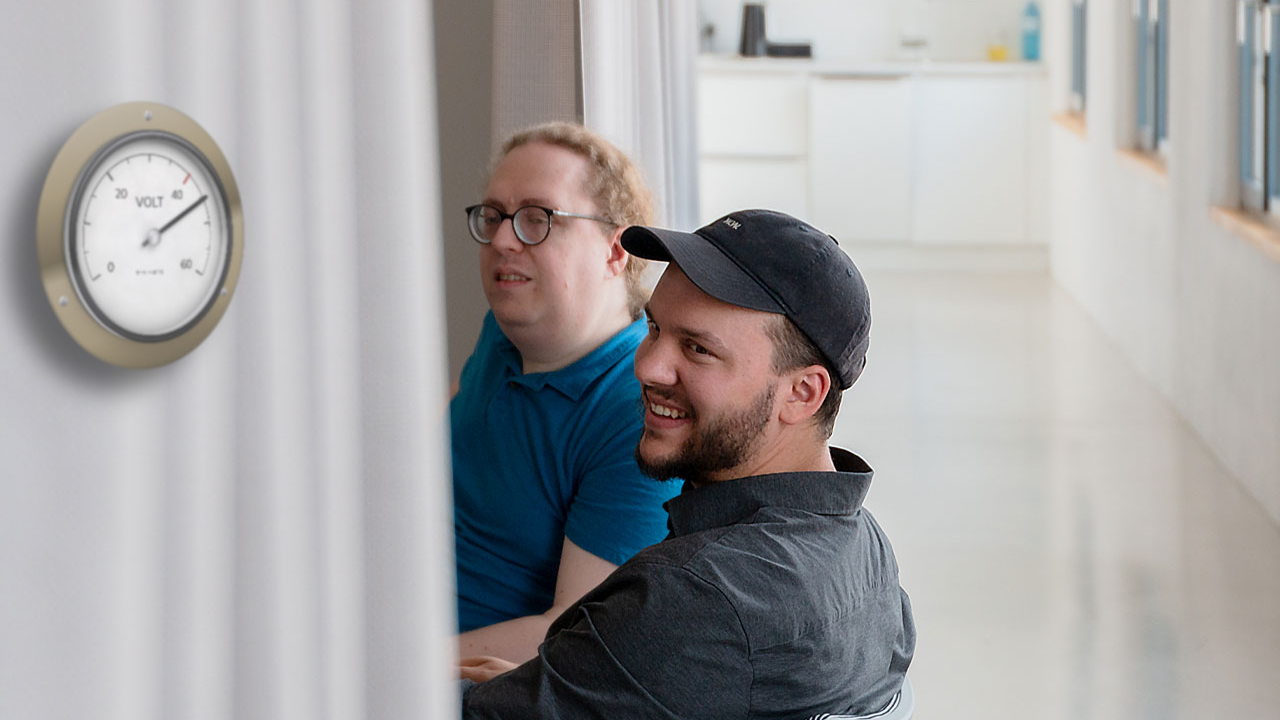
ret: 45V
